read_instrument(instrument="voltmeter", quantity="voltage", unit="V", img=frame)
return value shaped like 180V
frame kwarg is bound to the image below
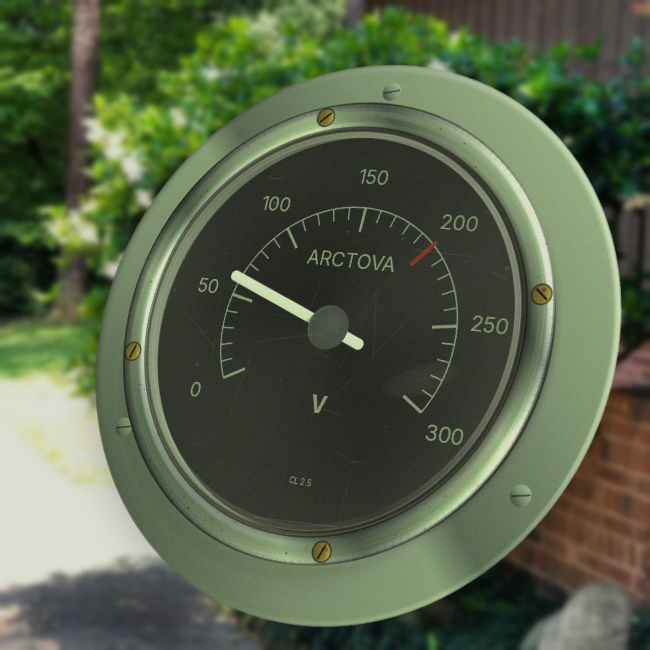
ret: 60V
